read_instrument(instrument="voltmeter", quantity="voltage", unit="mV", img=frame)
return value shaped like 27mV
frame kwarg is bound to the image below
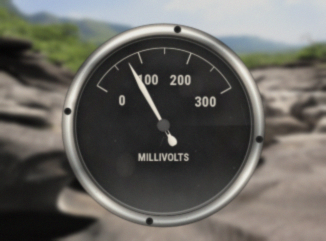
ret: 75mV
